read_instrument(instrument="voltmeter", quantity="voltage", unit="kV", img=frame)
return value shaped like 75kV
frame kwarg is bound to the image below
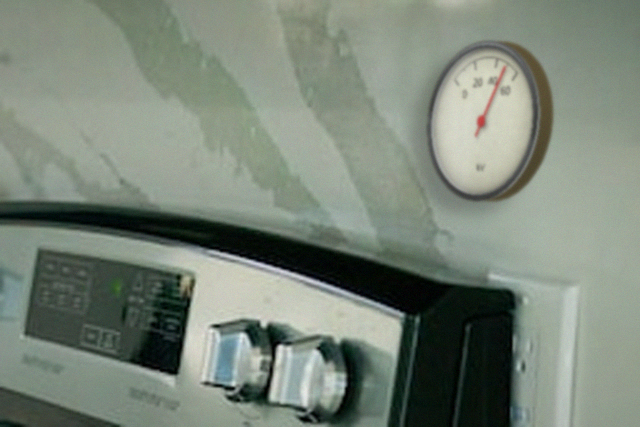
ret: 50kV
